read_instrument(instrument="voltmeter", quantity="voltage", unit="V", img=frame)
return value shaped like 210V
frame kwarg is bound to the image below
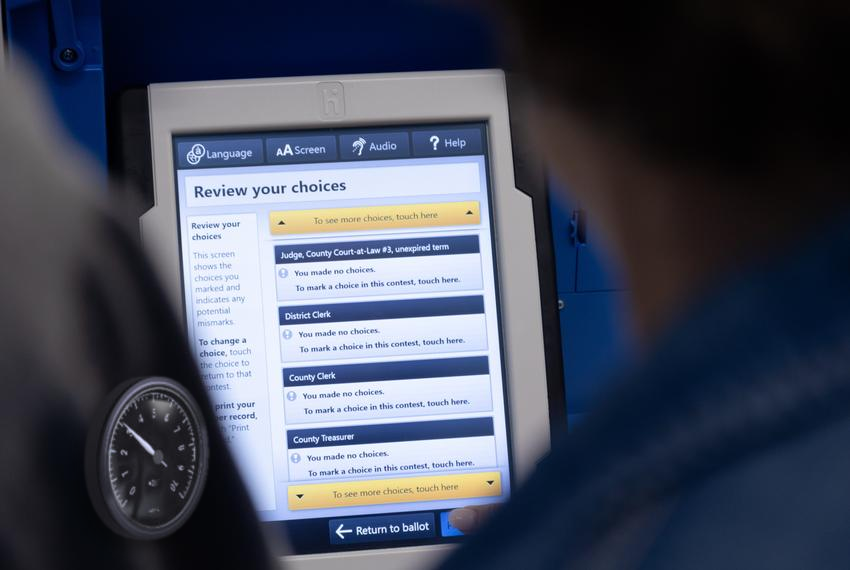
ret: 3V
